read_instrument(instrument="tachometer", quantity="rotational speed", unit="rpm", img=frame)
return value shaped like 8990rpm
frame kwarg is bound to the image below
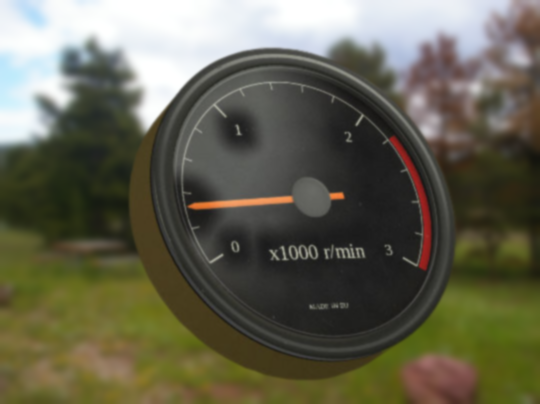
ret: 300rpm
